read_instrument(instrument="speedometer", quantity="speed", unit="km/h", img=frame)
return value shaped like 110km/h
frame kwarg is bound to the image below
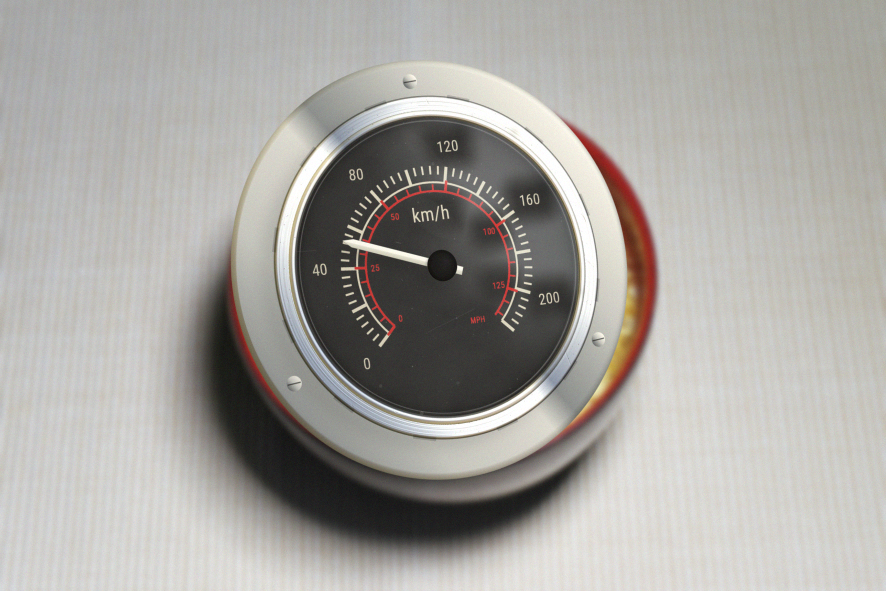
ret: 52km/h
